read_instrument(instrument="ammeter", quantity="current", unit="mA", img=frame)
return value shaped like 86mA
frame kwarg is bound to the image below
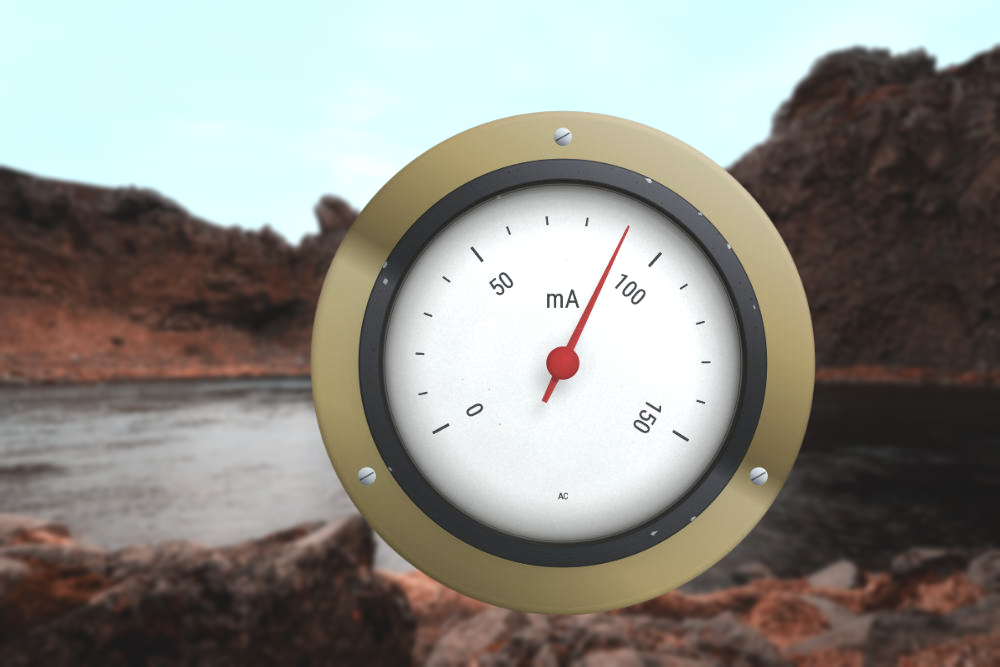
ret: 90mA
